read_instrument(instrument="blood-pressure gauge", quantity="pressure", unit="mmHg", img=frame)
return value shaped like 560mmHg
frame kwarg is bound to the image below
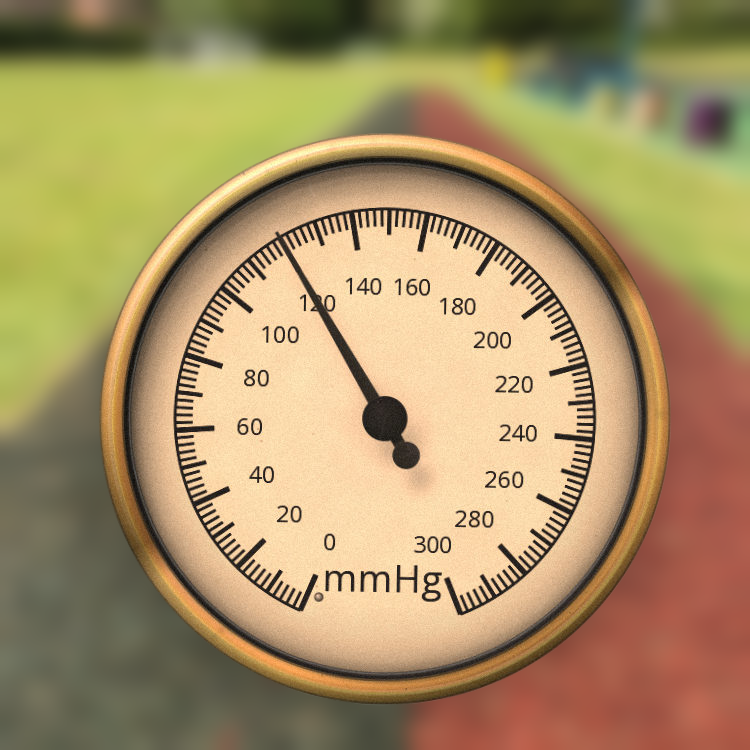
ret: 120mmHg
